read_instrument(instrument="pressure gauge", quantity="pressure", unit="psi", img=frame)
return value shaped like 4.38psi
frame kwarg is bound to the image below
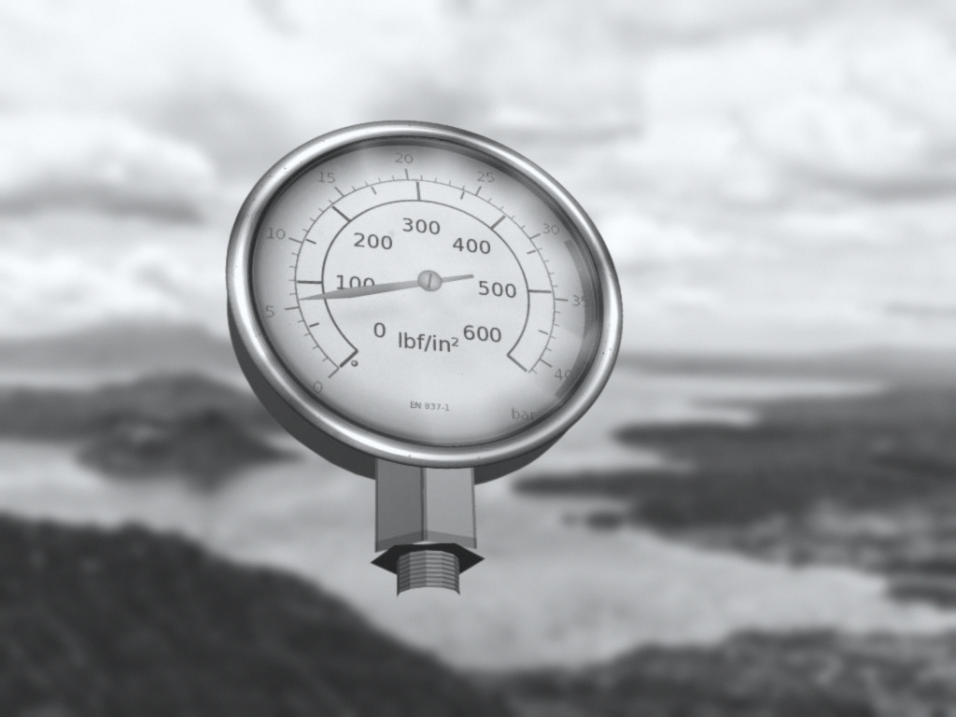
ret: 75psi
